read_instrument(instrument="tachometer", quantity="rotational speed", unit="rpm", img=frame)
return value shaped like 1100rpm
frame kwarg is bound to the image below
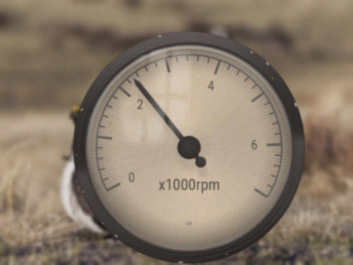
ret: 2300rpm
